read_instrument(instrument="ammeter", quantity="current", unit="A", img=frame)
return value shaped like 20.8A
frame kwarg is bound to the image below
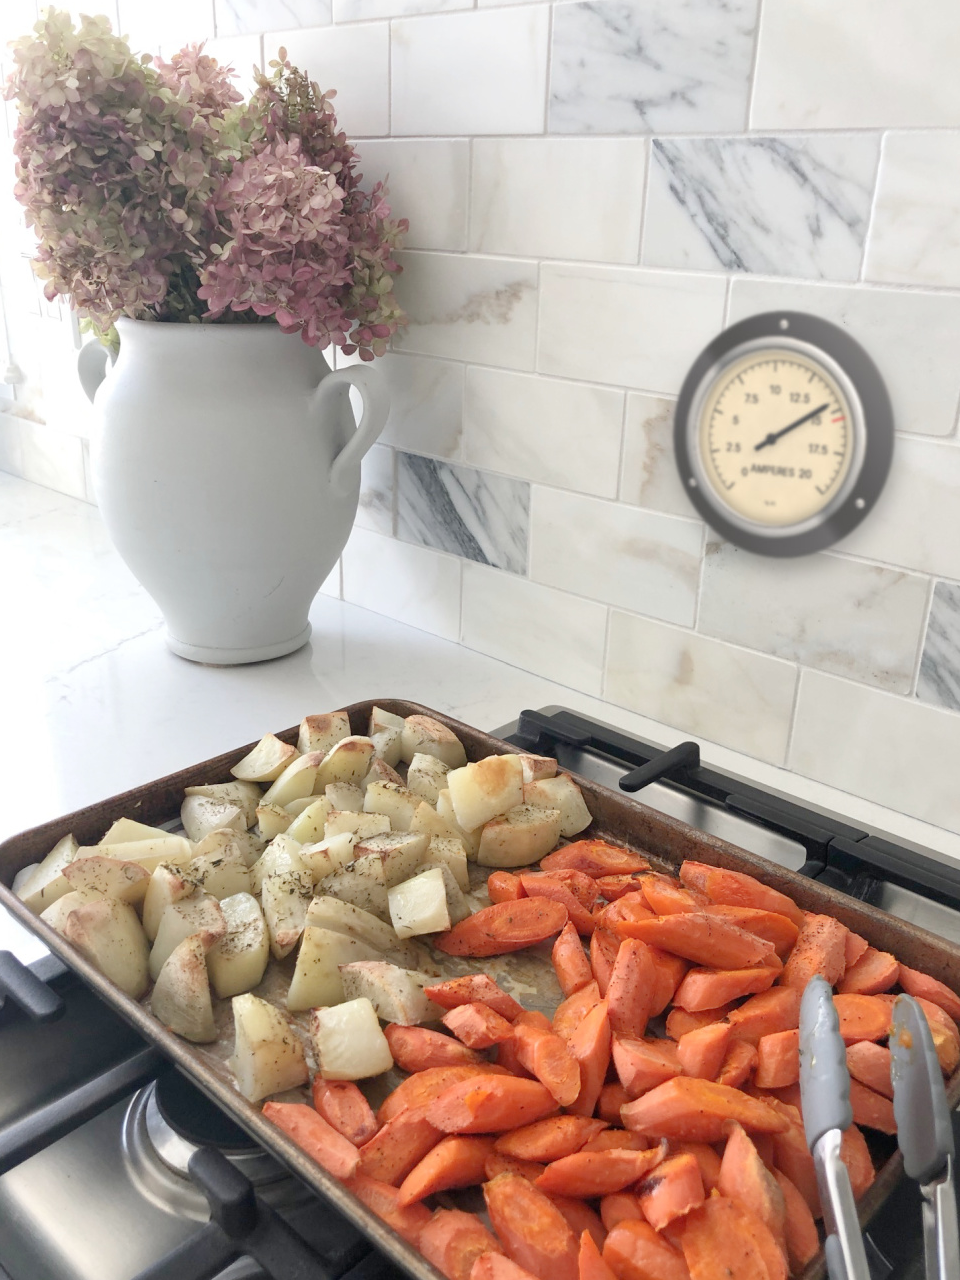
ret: 14.5A
